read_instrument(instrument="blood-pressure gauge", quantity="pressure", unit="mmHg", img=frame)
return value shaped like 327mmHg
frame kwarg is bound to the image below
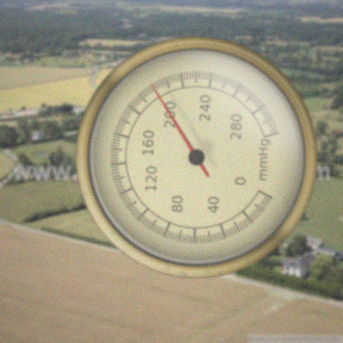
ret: 200mmHg
